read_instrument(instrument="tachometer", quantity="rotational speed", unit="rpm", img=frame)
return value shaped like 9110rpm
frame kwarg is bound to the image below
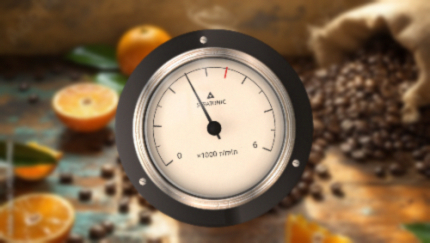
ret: 2500rpm
